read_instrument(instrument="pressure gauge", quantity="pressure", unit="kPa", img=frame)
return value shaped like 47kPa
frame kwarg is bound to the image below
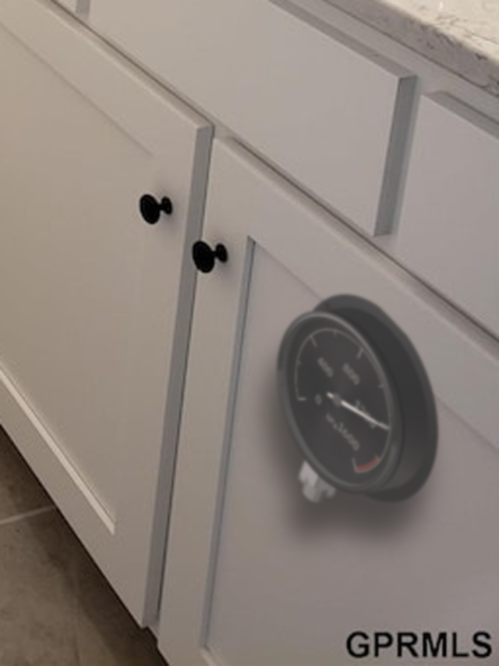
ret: 1200kPa
